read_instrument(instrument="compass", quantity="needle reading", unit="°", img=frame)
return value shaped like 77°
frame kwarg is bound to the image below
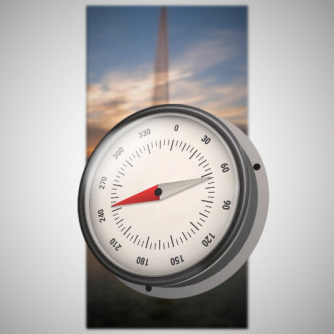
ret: 245°
